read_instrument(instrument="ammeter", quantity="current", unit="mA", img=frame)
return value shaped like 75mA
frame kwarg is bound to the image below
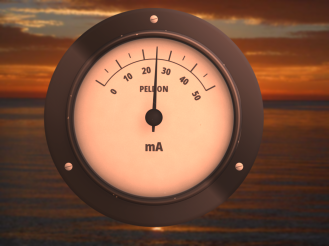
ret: 25mA
